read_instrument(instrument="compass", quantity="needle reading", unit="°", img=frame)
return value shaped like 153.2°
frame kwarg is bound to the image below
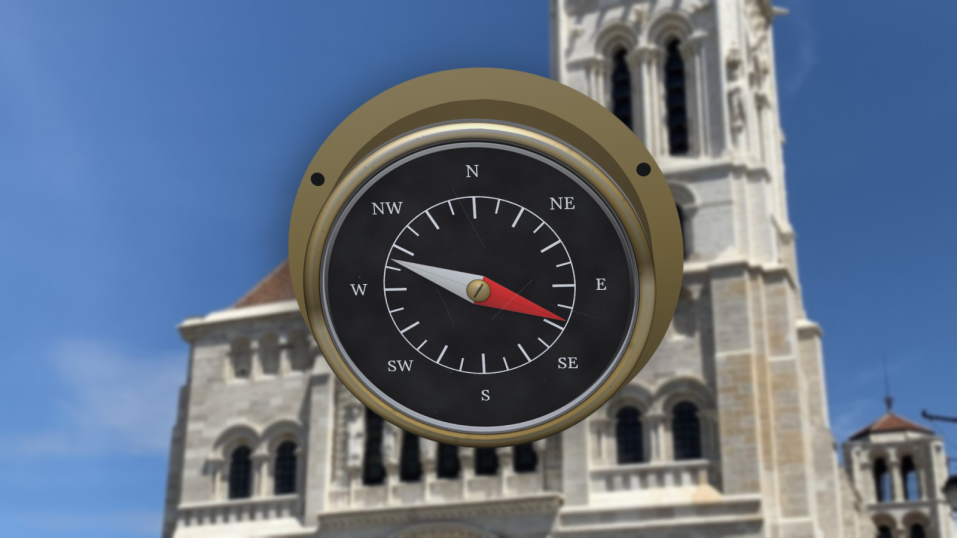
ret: 112.5°
